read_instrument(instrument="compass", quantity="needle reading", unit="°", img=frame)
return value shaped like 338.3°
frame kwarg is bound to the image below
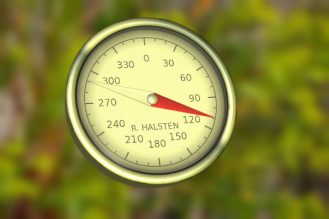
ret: 110°
